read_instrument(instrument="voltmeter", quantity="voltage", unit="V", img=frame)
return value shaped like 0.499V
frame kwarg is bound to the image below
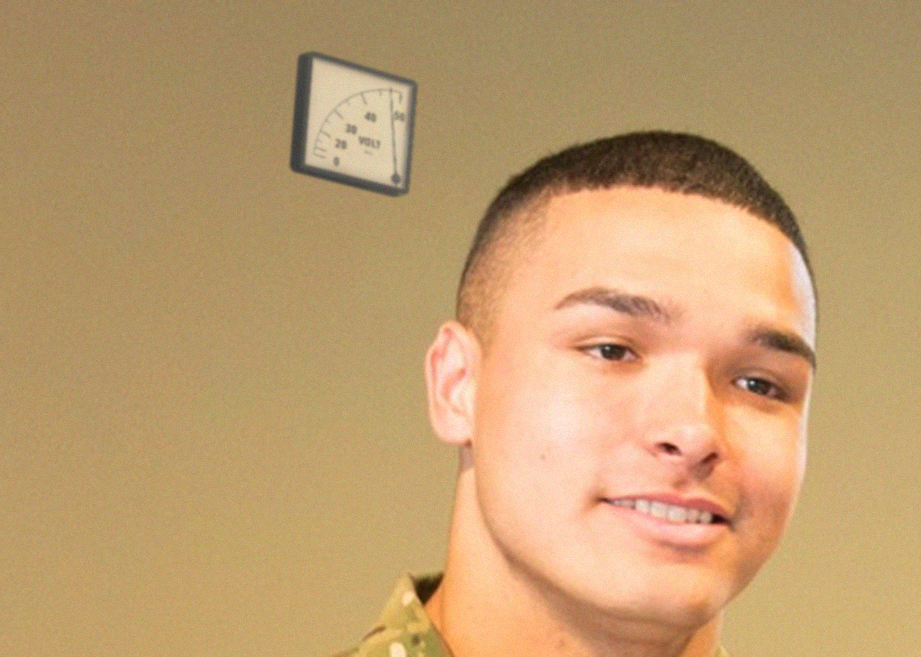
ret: 47.5V
